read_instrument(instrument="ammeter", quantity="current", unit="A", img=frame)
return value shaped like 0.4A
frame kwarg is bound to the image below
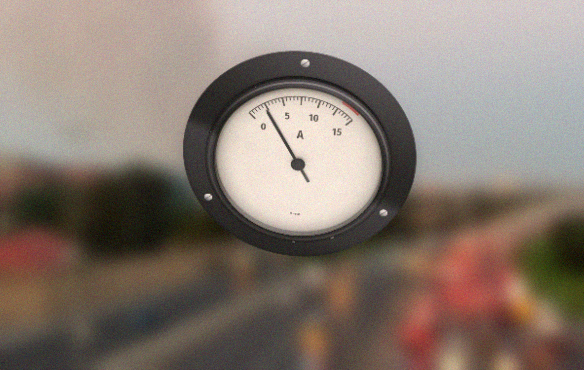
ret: 2.5A
